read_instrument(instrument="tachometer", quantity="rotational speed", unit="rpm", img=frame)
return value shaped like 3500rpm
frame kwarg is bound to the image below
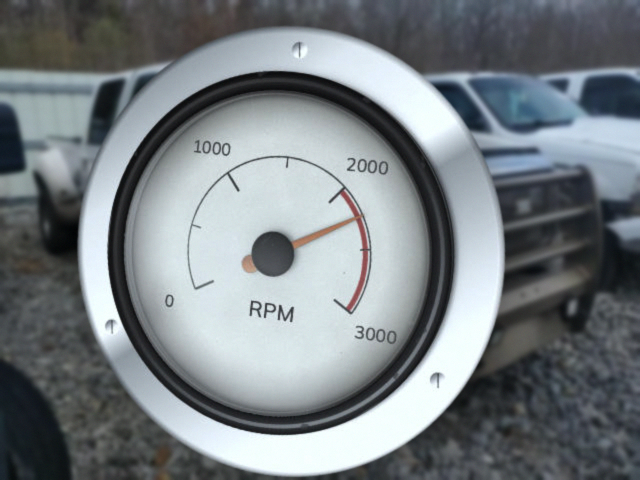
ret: 2250rpm
